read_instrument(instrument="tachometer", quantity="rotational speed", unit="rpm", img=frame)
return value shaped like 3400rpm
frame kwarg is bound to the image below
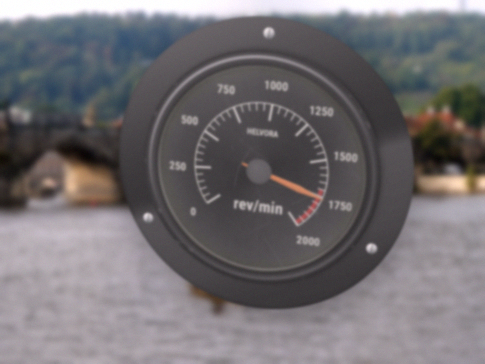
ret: 1750rpm
